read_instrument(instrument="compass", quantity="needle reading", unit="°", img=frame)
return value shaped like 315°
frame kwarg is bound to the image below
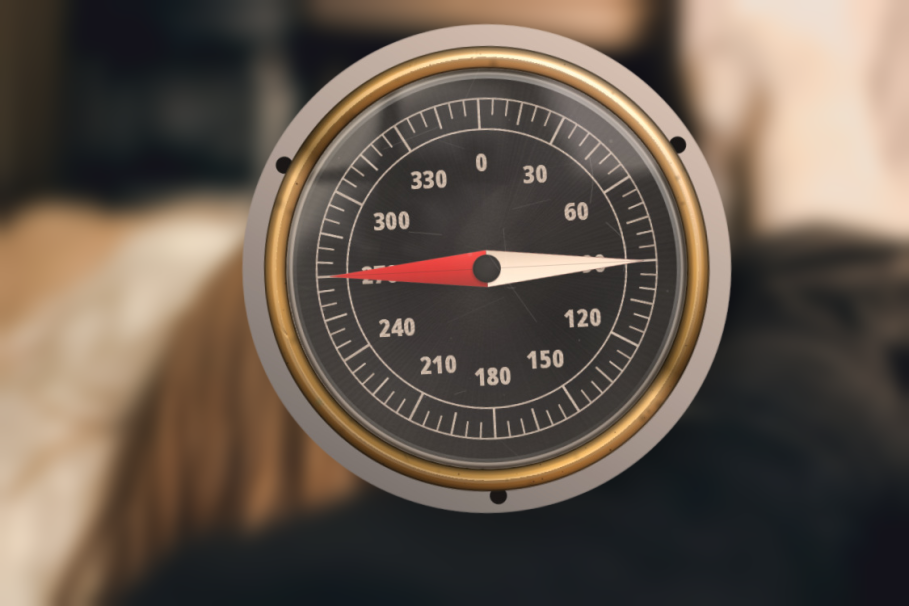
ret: 270°
